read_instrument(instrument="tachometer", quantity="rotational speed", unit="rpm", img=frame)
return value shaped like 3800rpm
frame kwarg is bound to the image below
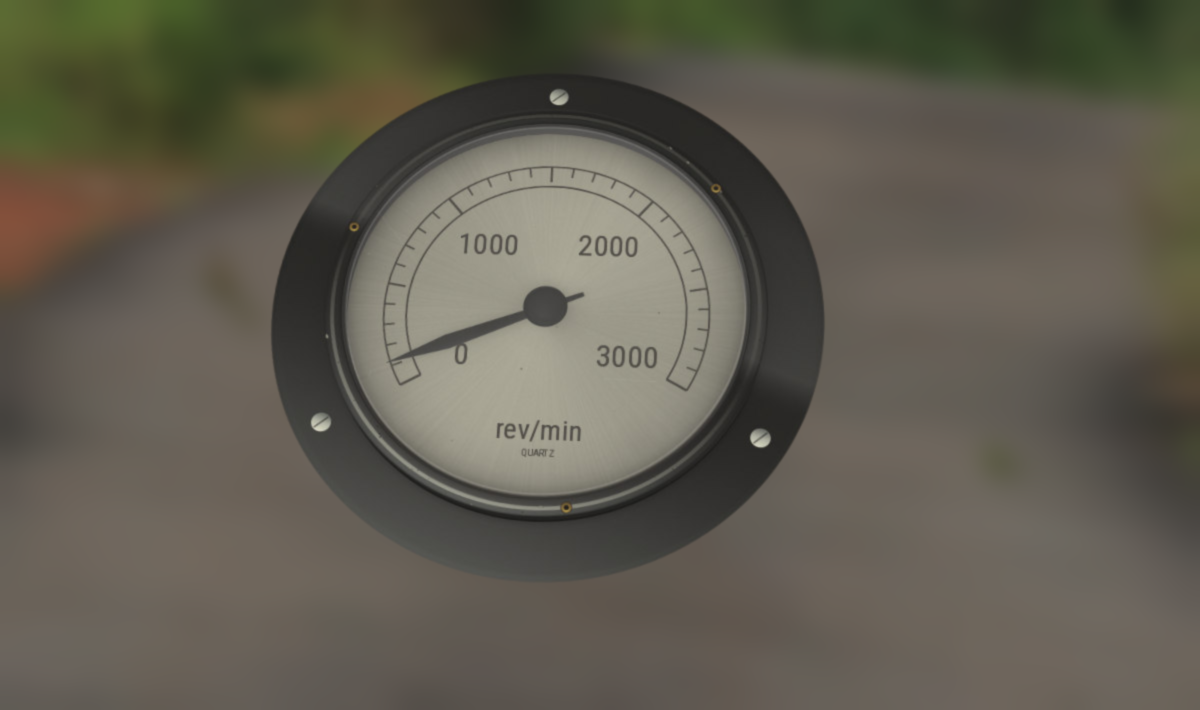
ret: 100rpm
